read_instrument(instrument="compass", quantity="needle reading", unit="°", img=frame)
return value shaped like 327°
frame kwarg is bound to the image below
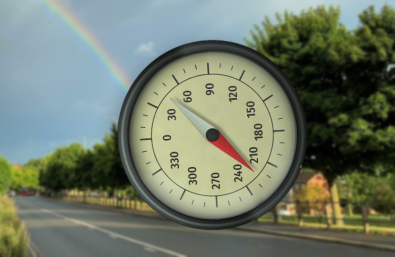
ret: 225°
